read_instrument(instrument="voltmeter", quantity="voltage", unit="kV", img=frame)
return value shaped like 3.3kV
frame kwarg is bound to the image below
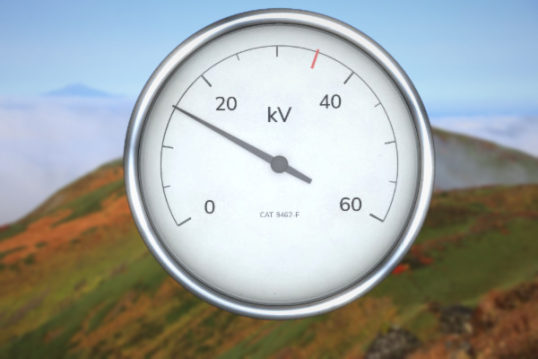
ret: 15kV
